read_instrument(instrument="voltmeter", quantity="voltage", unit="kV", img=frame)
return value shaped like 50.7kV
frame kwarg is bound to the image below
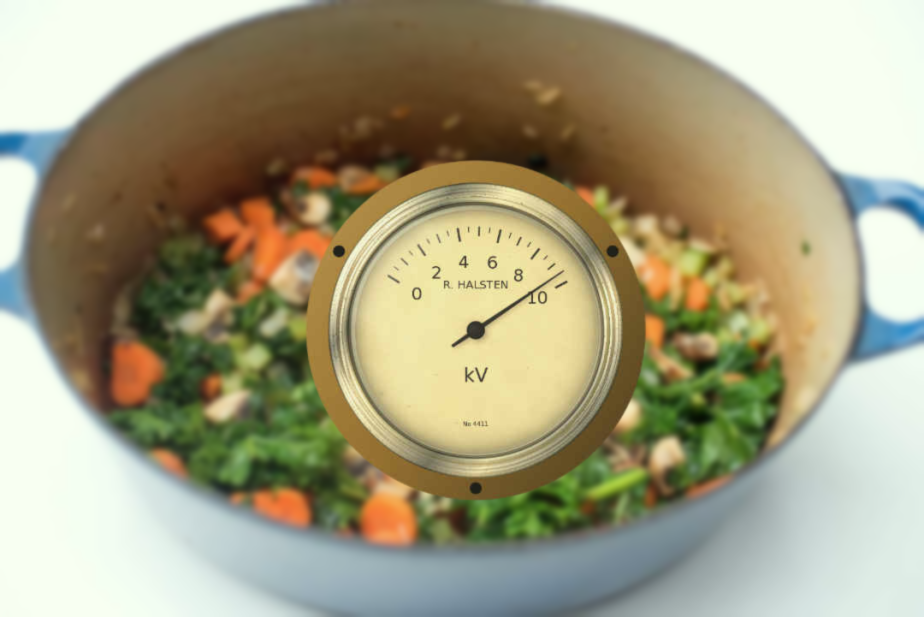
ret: 9.5kV
